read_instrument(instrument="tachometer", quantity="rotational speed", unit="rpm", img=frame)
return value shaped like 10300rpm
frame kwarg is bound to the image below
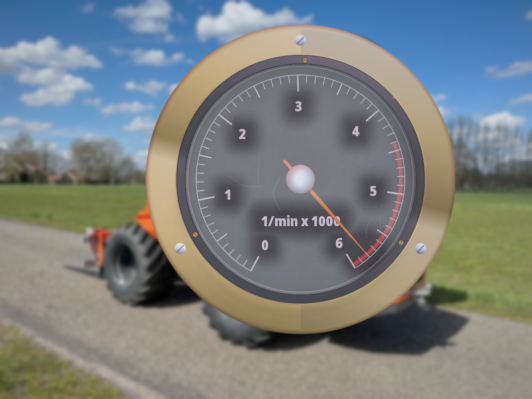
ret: 5800rpm
